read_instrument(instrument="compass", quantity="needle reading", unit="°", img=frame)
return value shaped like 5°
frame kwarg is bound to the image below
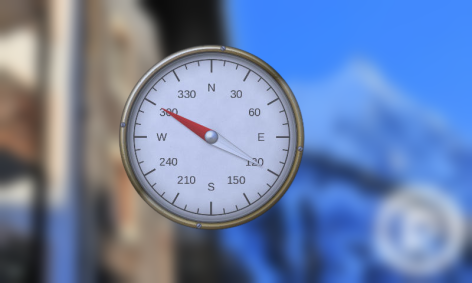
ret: 300°
